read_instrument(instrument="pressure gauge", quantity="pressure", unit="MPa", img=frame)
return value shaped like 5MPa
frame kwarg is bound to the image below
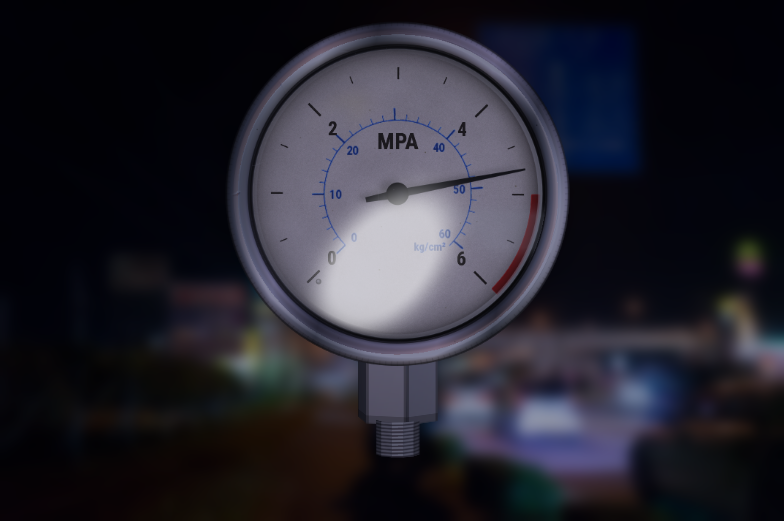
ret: 4.75MPa
